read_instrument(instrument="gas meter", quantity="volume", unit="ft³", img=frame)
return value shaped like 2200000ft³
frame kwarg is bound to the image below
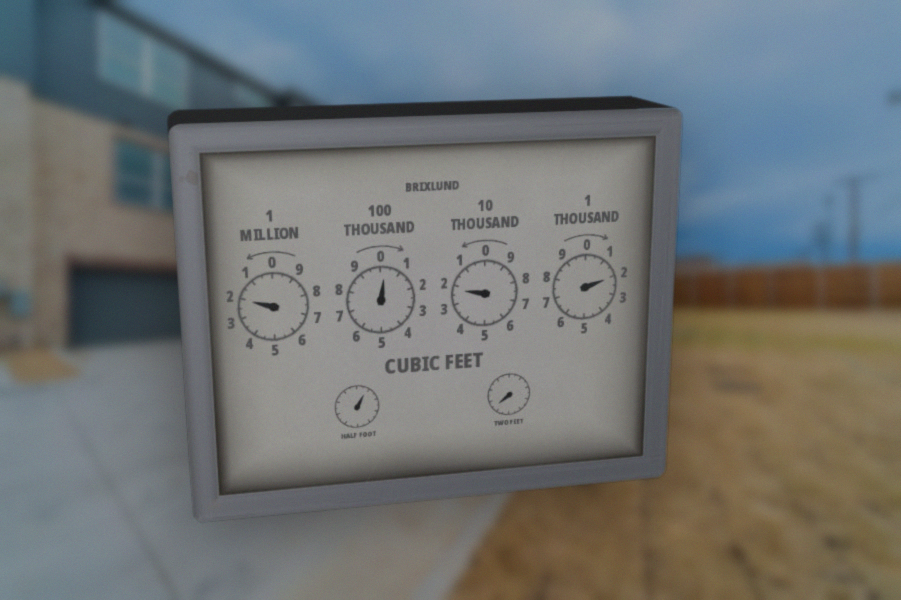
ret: 202200ft³
